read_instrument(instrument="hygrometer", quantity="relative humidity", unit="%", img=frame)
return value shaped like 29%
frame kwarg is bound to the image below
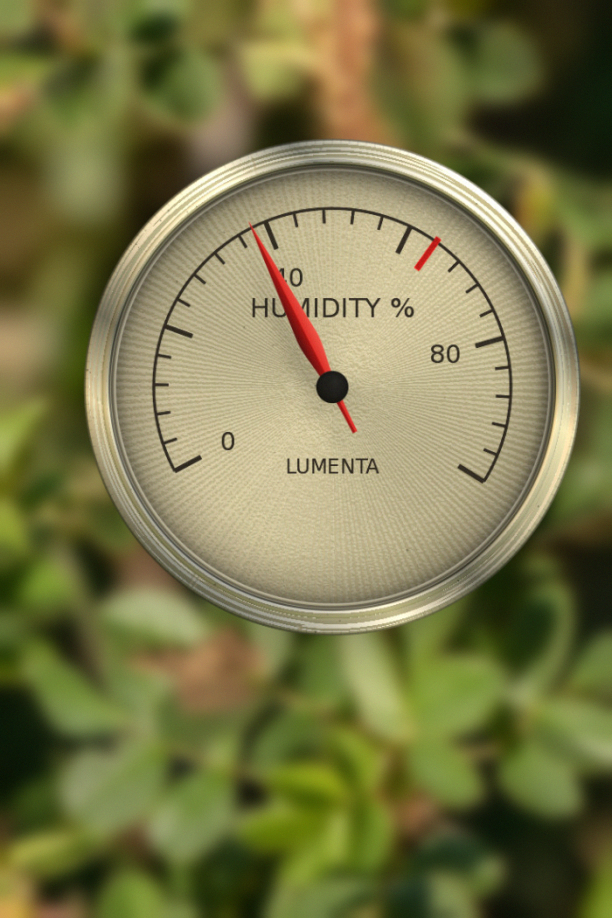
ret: 38%
